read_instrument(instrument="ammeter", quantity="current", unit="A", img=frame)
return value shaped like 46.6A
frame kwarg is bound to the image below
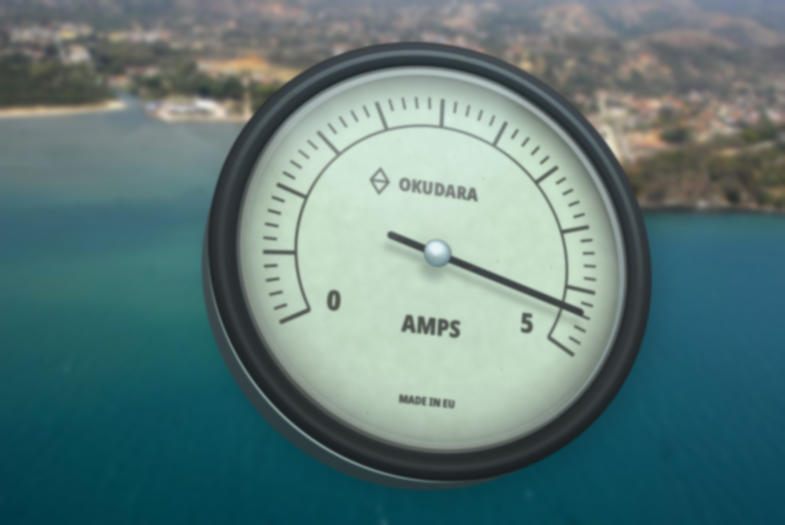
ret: 4.7A
